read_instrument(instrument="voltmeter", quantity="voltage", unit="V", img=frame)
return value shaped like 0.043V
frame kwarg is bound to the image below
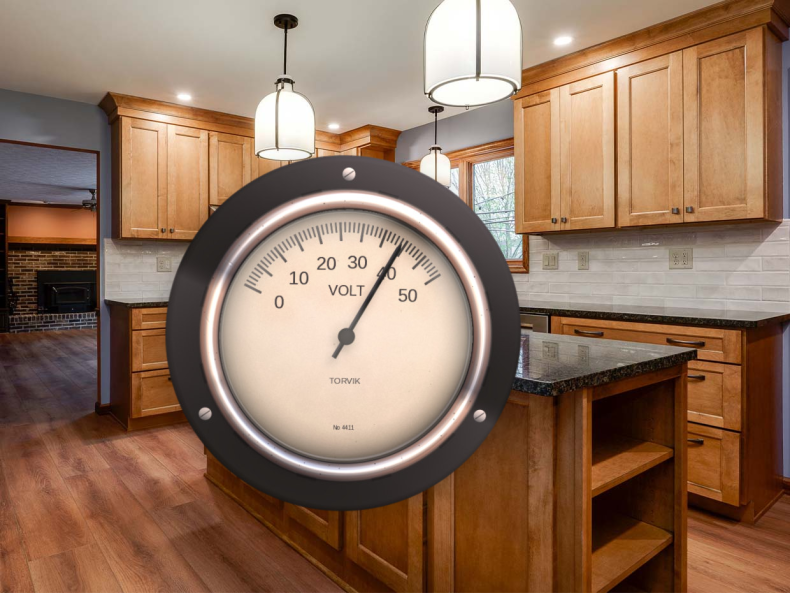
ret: 39V
